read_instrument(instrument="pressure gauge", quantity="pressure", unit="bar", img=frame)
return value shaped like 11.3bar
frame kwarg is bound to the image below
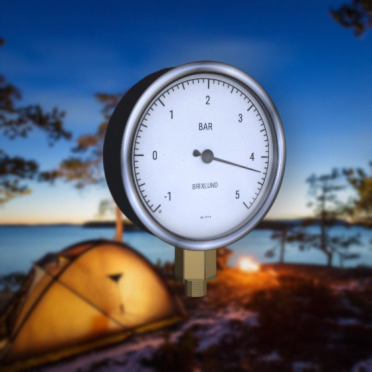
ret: 4.3bar
